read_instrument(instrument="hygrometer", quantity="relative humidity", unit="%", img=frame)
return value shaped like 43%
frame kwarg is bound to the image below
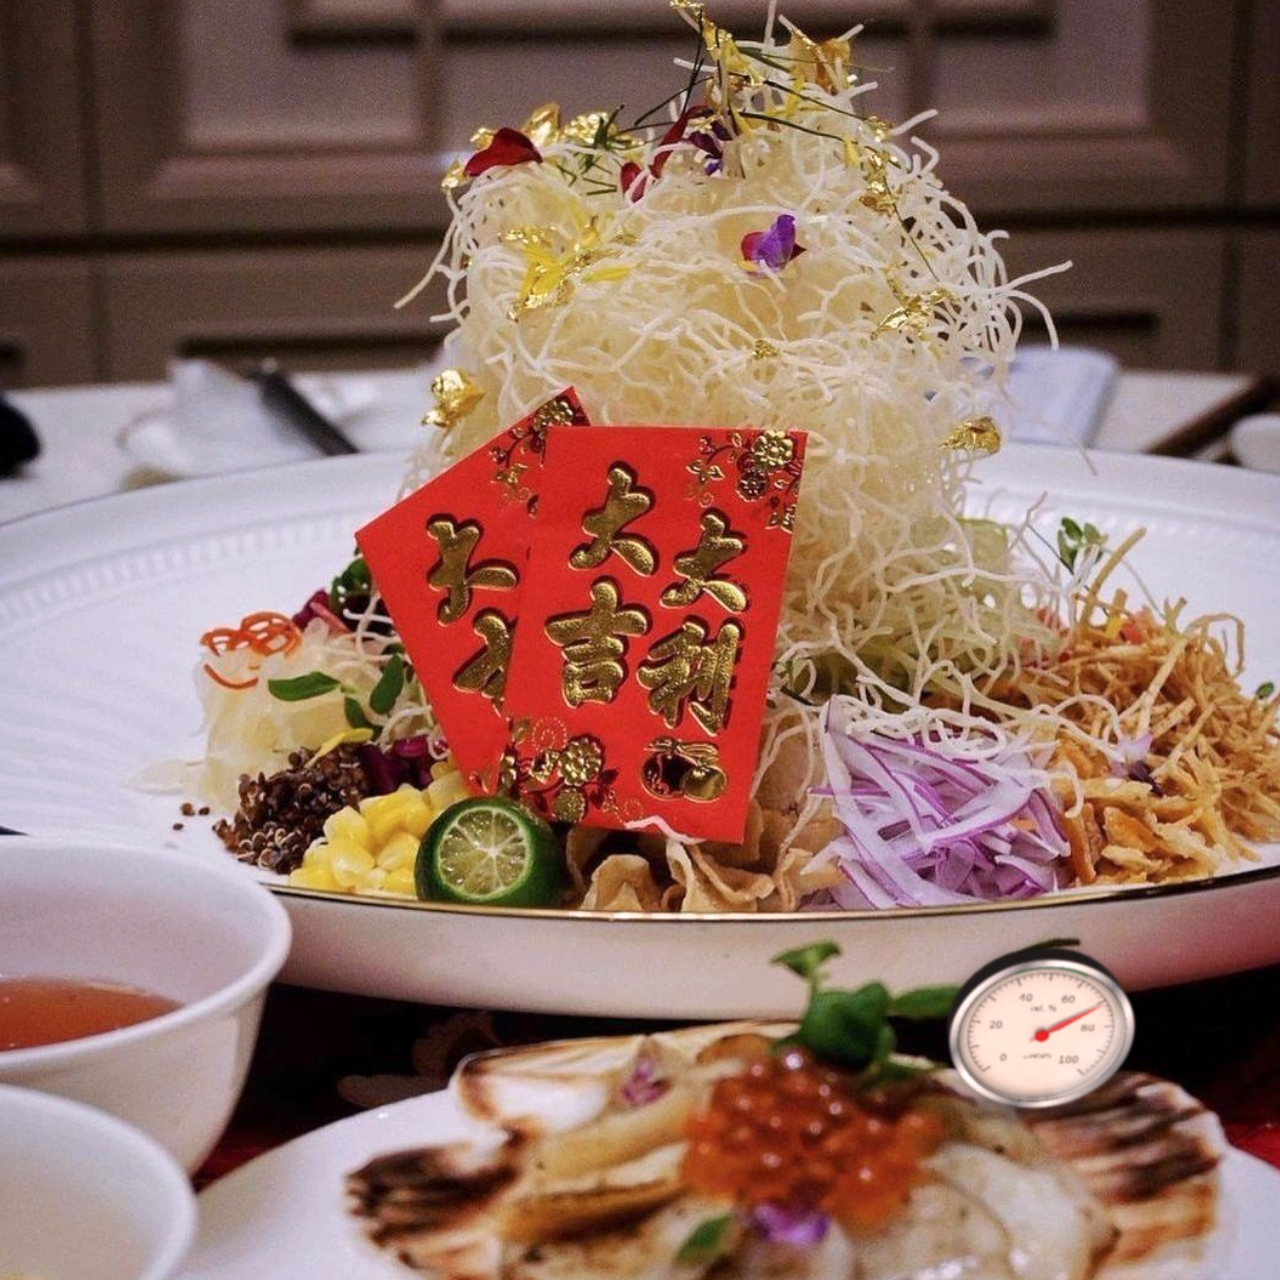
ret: 70%
